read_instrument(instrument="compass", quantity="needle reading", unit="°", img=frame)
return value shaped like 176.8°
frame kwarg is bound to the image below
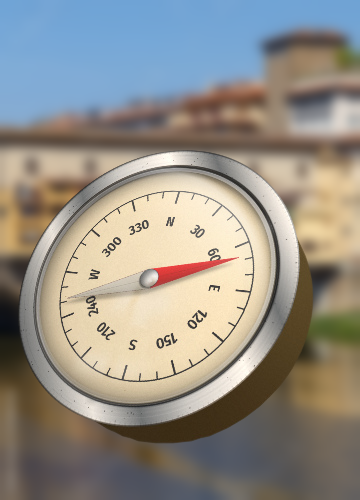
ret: 70°
